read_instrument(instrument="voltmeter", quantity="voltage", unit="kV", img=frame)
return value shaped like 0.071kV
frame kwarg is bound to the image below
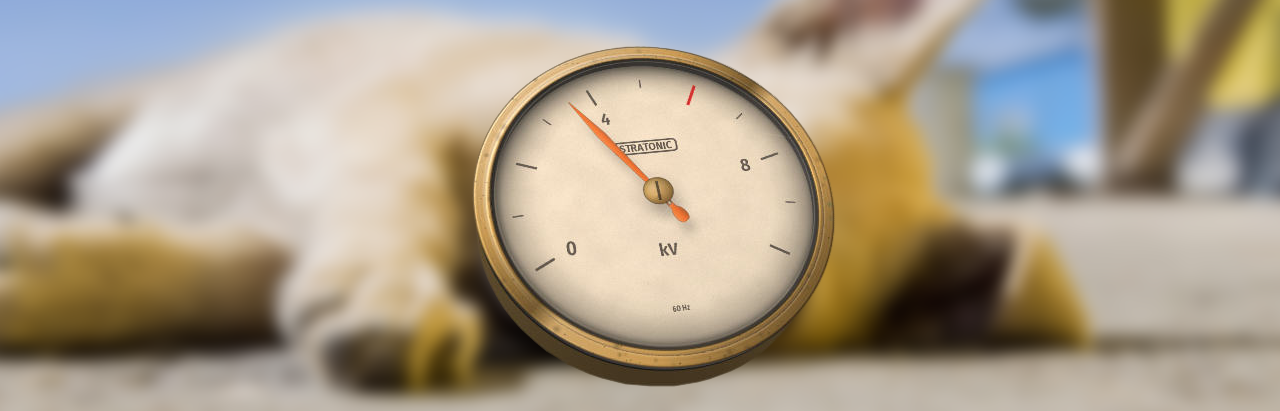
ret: 3.5kV
